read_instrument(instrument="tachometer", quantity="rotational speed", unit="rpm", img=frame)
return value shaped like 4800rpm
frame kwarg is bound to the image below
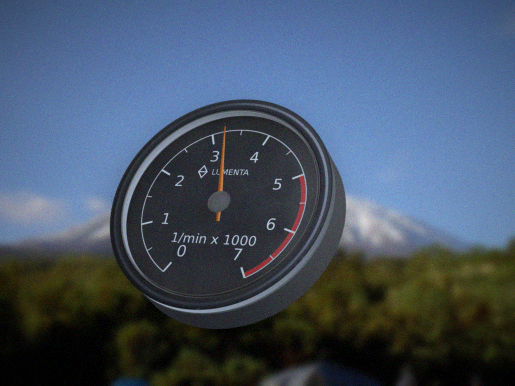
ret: 3250rpm
